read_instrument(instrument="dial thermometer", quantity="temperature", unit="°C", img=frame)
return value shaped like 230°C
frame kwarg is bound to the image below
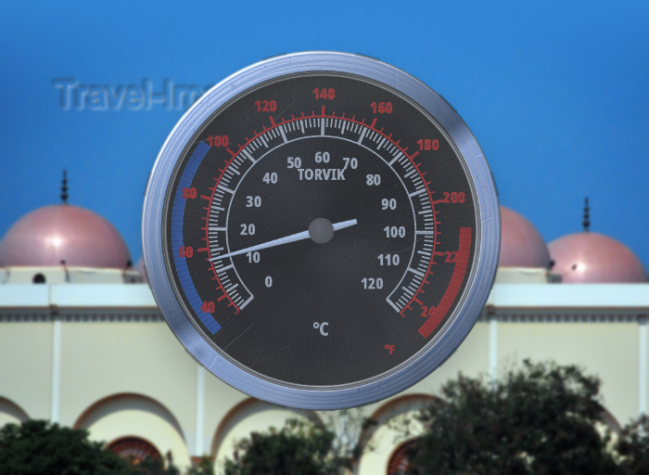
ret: 13°C
